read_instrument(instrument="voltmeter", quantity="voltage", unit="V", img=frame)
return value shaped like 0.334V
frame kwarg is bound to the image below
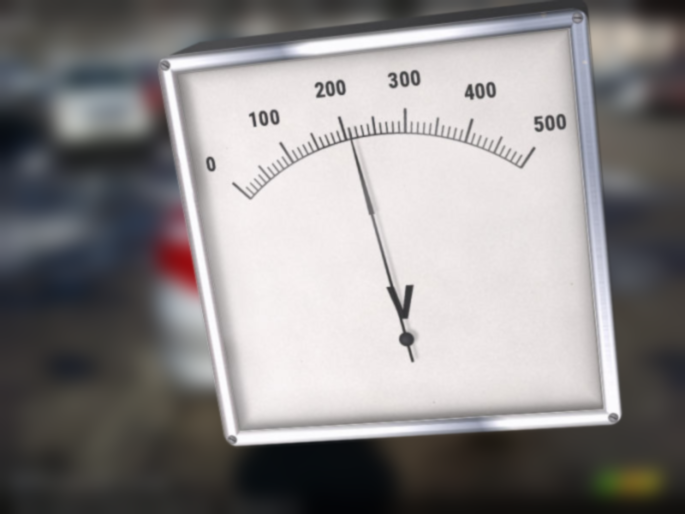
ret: 210V
